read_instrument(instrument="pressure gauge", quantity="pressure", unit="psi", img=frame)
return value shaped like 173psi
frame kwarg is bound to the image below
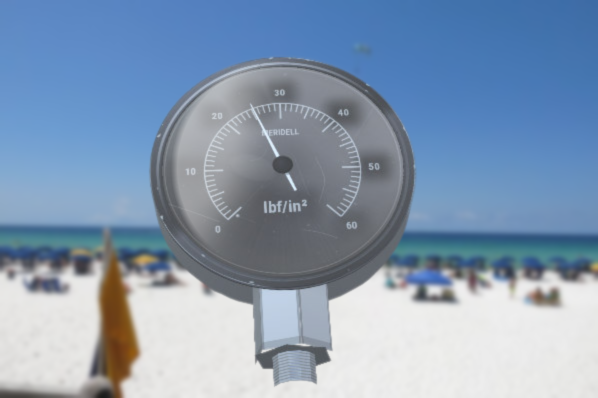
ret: 25psi
